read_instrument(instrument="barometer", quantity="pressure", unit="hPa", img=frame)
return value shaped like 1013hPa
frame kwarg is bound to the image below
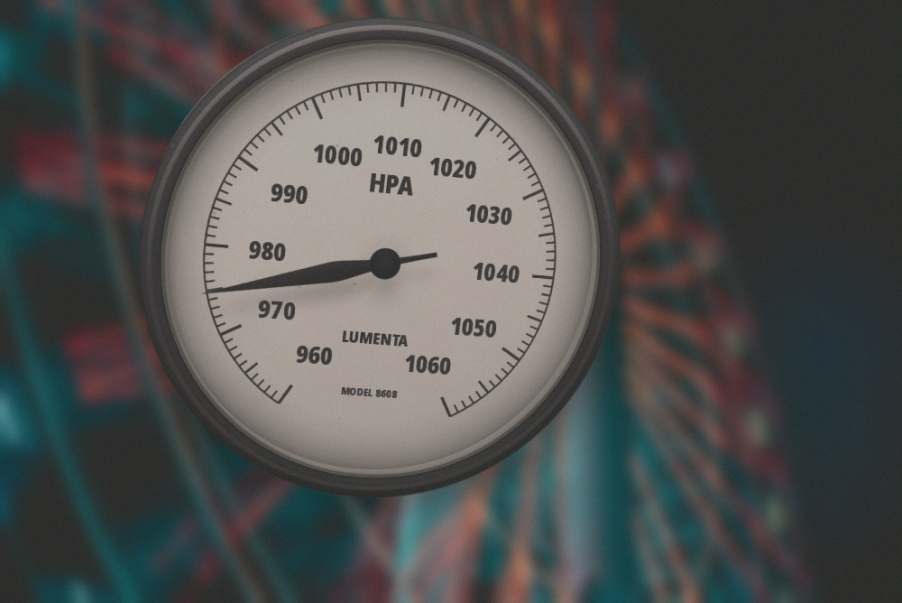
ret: 975hPa
